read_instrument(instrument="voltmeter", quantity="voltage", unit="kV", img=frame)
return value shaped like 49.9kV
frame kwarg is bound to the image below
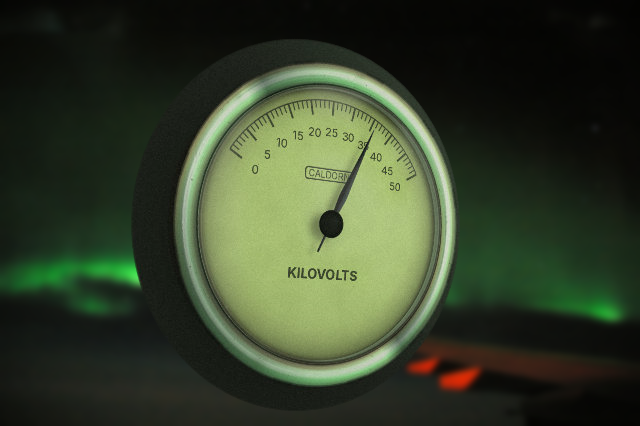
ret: 35kV
